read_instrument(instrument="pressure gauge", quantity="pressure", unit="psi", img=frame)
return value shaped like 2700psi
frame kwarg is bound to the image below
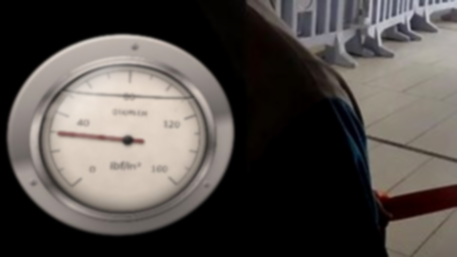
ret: 30psi
